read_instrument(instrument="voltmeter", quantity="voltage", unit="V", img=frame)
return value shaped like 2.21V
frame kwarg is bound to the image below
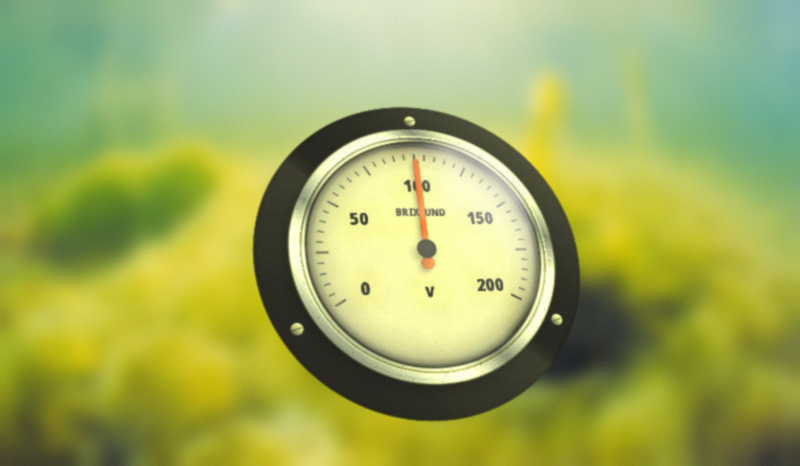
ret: 100V
